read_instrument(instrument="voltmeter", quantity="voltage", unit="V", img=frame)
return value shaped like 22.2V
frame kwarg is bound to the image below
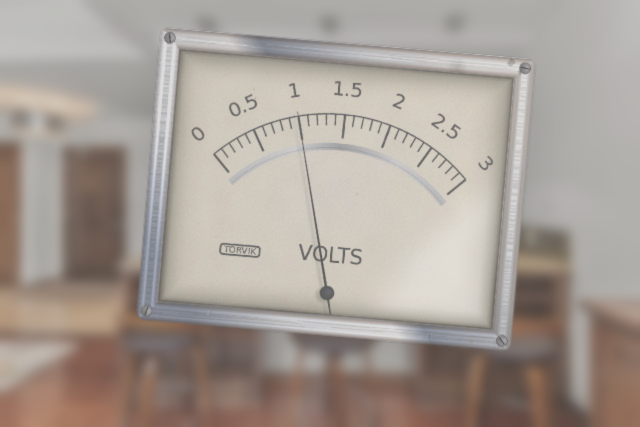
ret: 1V
